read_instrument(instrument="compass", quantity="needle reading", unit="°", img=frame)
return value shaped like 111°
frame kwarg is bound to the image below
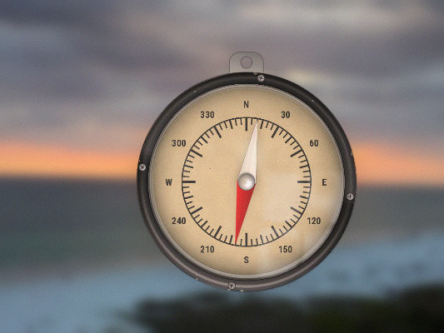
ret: 190°
